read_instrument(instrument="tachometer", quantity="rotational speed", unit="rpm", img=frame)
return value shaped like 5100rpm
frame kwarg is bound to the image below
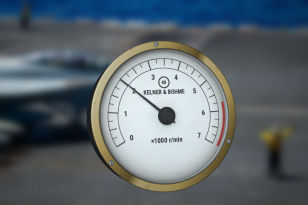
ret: 2000rpm
